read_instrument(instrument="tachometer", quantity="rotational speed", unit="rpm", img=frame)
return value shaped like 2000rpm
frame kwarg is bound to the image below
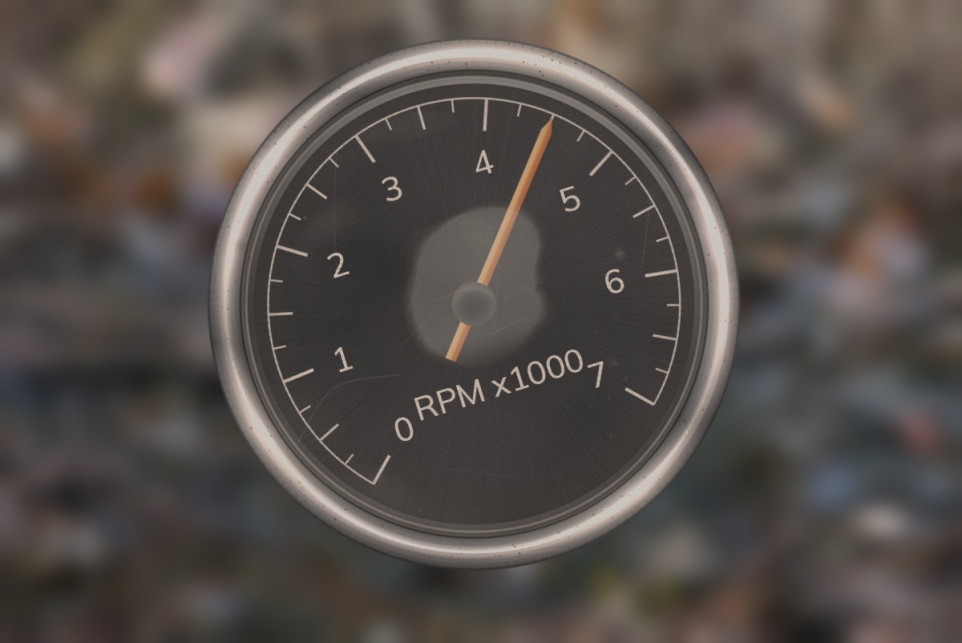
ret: 4500rpm
